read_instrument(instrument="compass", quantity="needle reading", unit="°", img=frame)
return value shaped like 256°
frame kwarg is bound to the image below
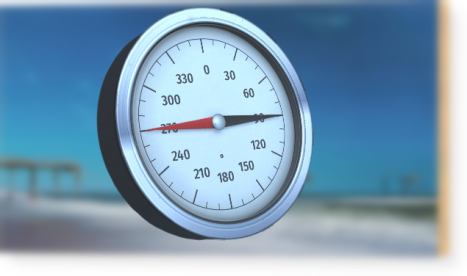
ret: 270°
